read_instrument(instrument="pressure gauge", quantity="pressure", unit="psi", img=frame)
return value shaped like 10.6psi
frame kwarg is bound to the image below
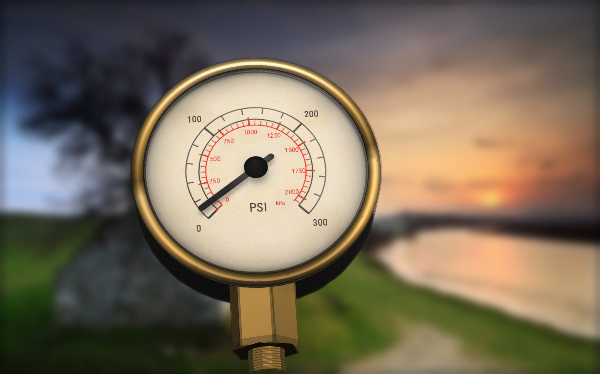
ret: 10psi
